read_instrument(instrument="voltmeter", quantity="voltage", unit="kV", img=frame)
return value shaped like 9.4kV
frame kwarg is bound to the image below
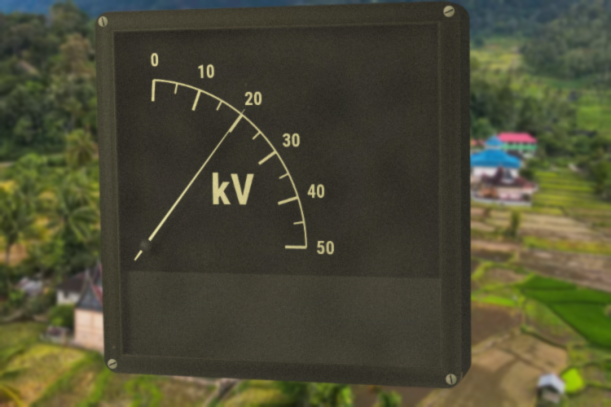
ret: 20kV
